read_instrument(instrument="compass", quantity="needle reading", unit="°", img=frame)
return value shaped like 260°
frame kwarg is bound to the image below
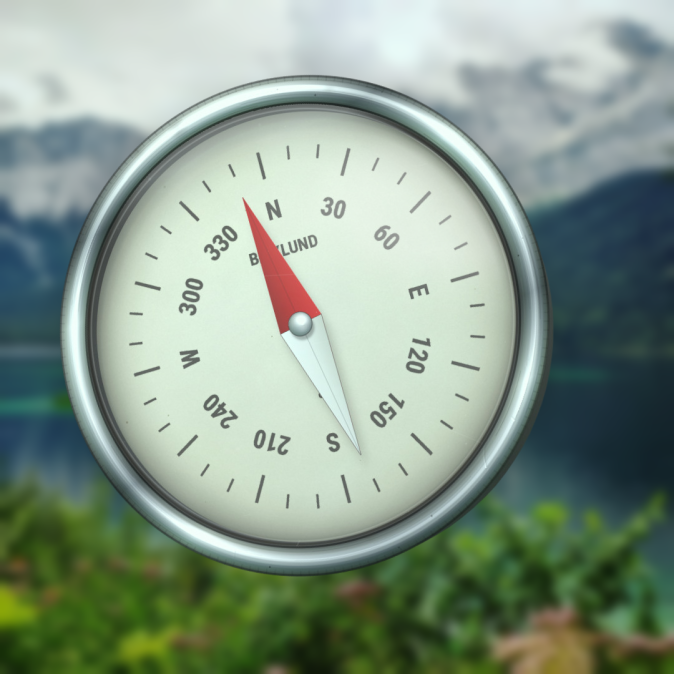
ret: 350°
